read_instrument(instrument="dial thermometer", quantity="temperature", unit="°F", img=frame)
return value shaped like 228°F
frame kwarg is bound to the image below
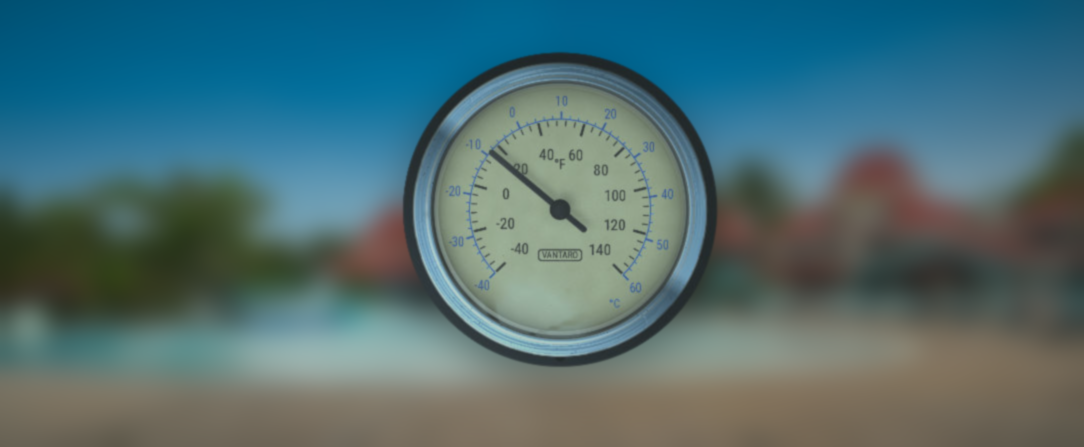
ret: 16°F
